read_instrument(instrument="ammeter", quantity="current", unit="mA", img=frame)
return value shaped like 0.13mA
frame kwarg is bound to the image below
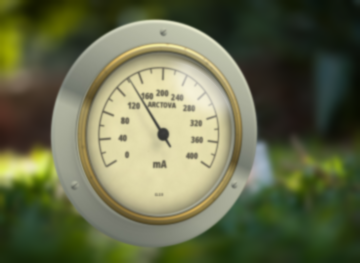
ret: 140mA
